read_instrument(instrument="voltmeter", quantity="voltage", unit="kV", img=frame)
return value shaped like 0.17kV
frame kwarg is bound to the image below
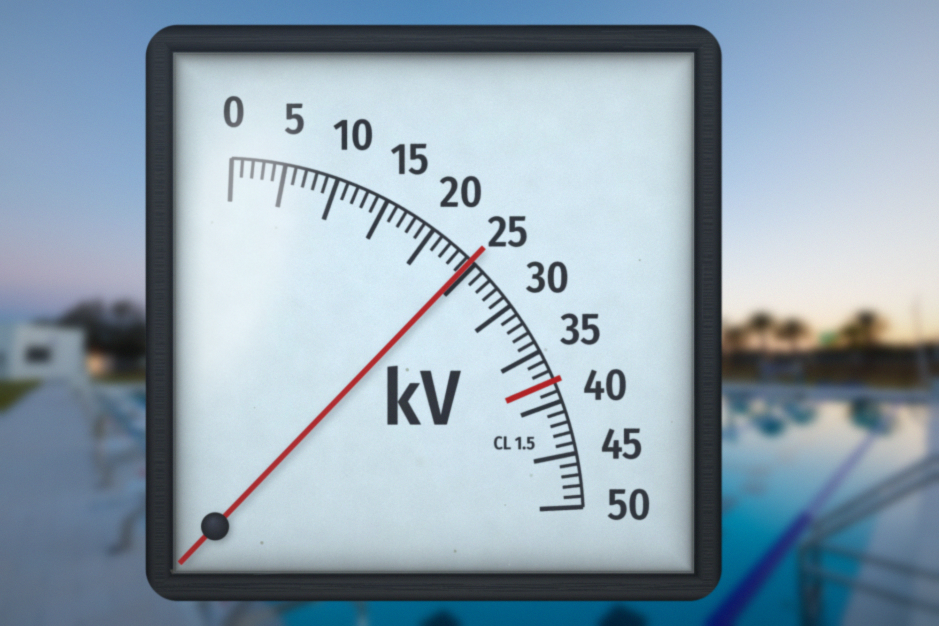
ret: 24.5kV
